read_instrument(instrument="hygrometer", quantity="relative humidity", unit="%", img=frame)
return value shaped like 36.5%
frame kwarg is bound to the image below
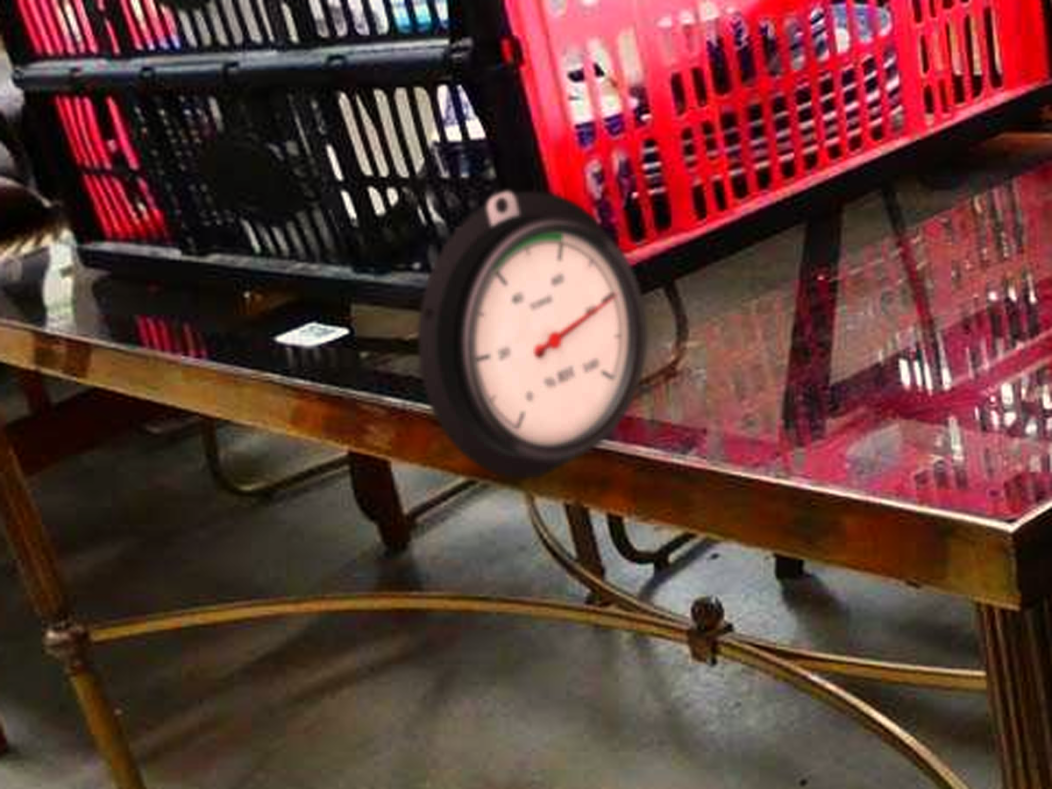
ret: 80%
